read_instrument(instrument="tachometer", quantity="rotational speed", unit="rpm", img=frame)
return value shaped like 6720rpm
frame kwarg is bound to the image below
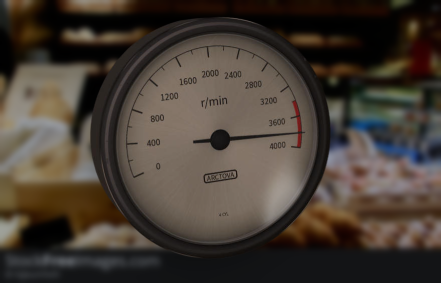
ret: 3800rpm
